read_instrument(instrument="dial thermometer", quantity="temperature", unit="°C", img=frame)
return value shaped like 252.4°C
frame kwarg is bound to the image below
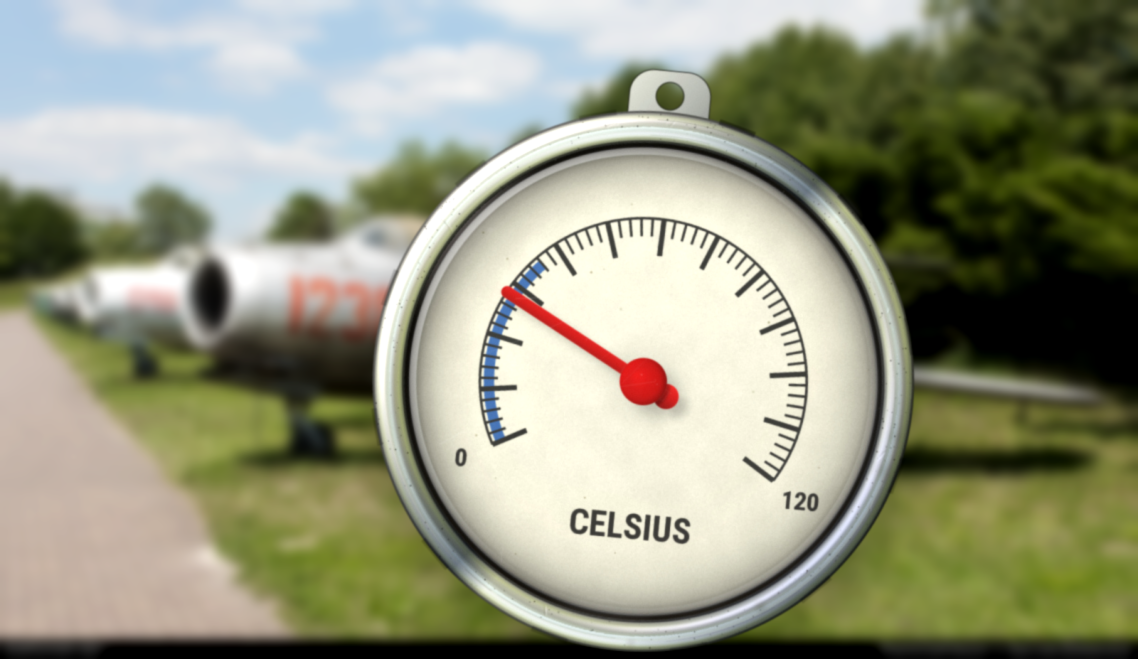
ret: 28°C
